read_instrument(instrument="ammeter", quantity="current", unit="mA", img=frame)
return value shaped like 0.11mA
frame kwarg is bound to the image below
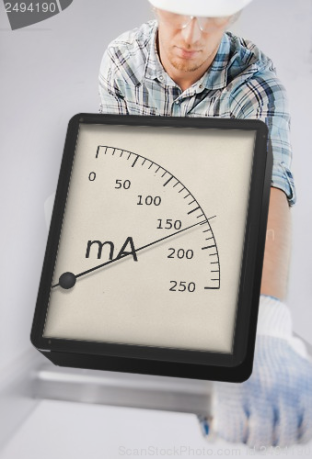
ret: 170mA
